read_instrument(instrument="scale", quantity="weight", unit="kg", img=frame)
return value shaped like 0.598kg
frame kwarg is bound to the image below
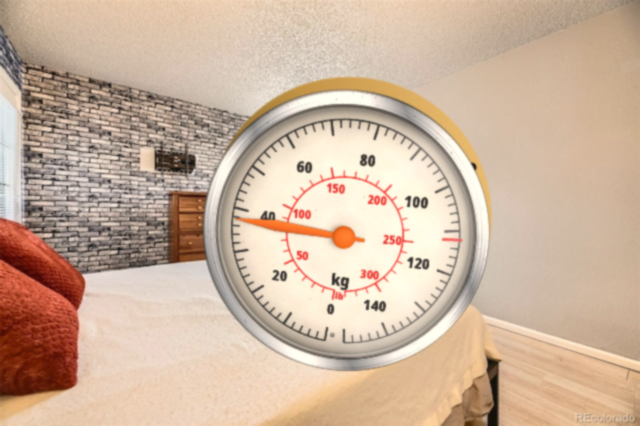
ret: 38kg
